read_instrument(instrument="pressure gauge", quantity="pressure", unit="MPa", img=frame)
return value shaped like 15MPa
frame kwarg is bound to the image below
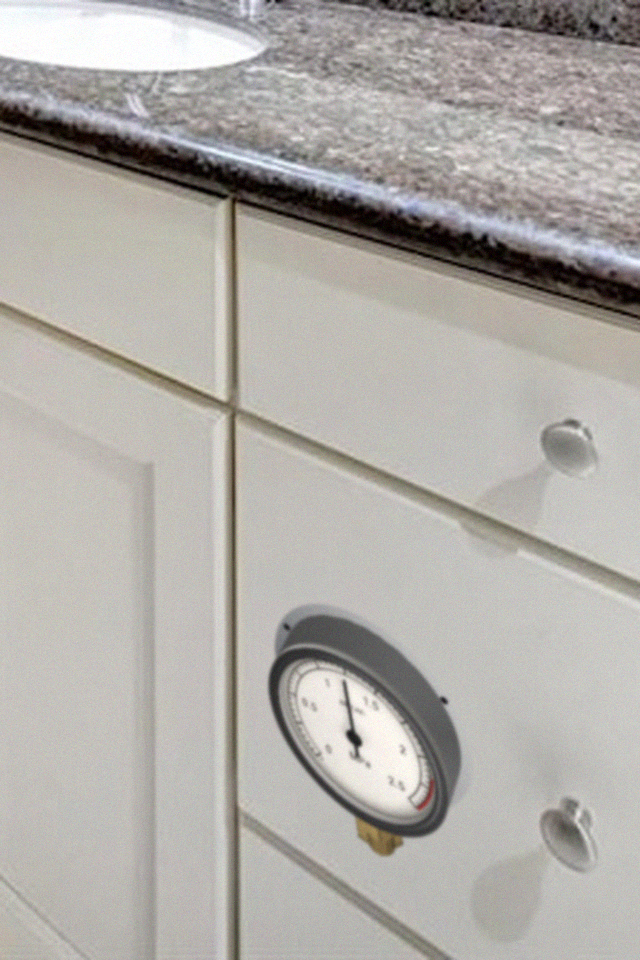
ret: 1.25MPa
